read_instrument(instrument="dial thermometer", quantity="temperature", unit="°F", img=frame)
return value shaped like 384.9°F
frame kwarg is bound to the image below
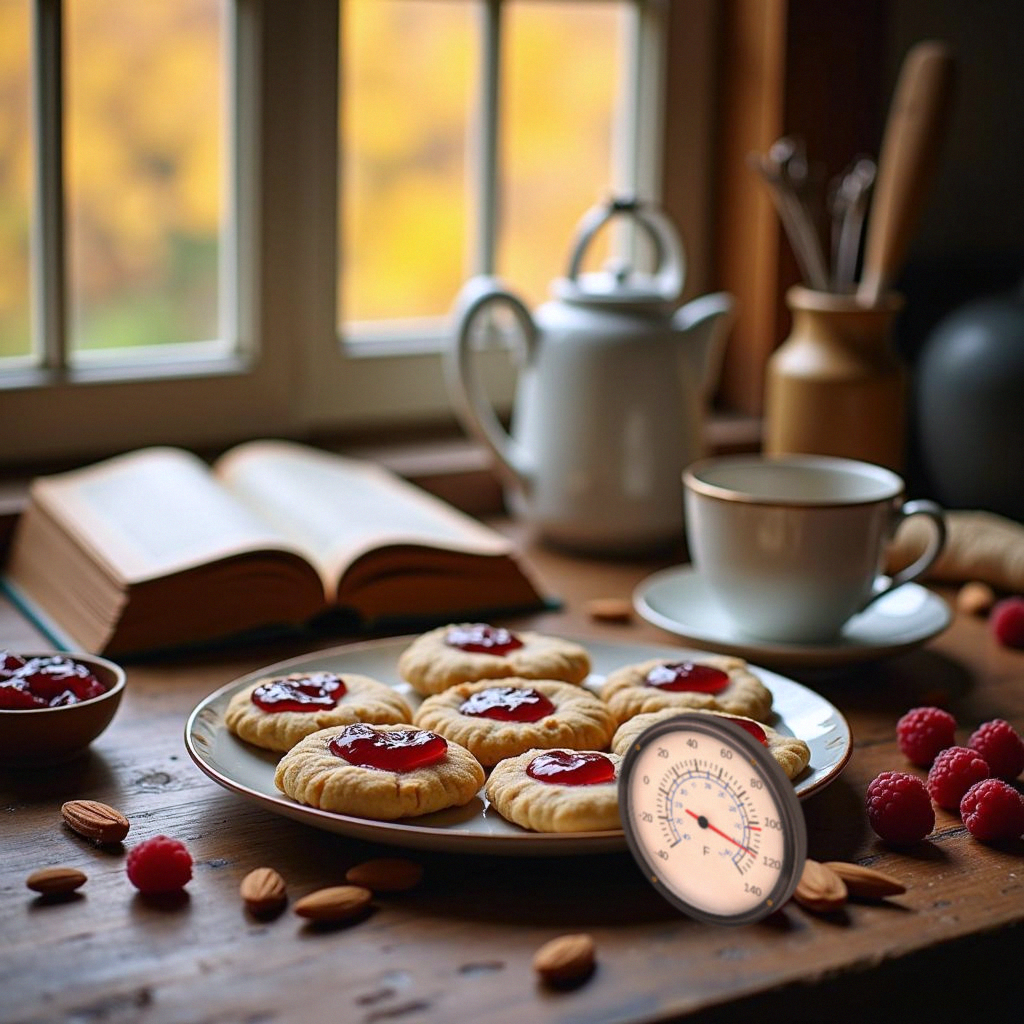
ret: 120°F
